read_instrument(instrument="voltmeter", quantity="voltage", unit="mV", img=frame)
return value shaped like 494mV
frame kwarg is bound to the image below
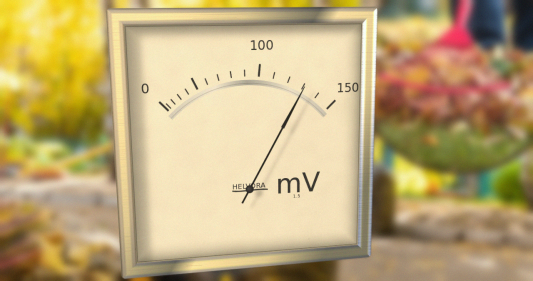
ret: 130mV
